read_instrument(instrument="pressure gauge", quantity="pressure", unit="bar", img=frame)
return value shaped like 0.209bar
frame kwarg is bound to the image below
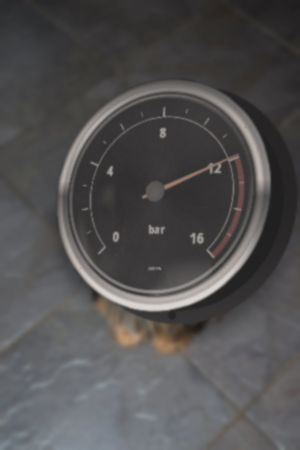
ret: 12bar
